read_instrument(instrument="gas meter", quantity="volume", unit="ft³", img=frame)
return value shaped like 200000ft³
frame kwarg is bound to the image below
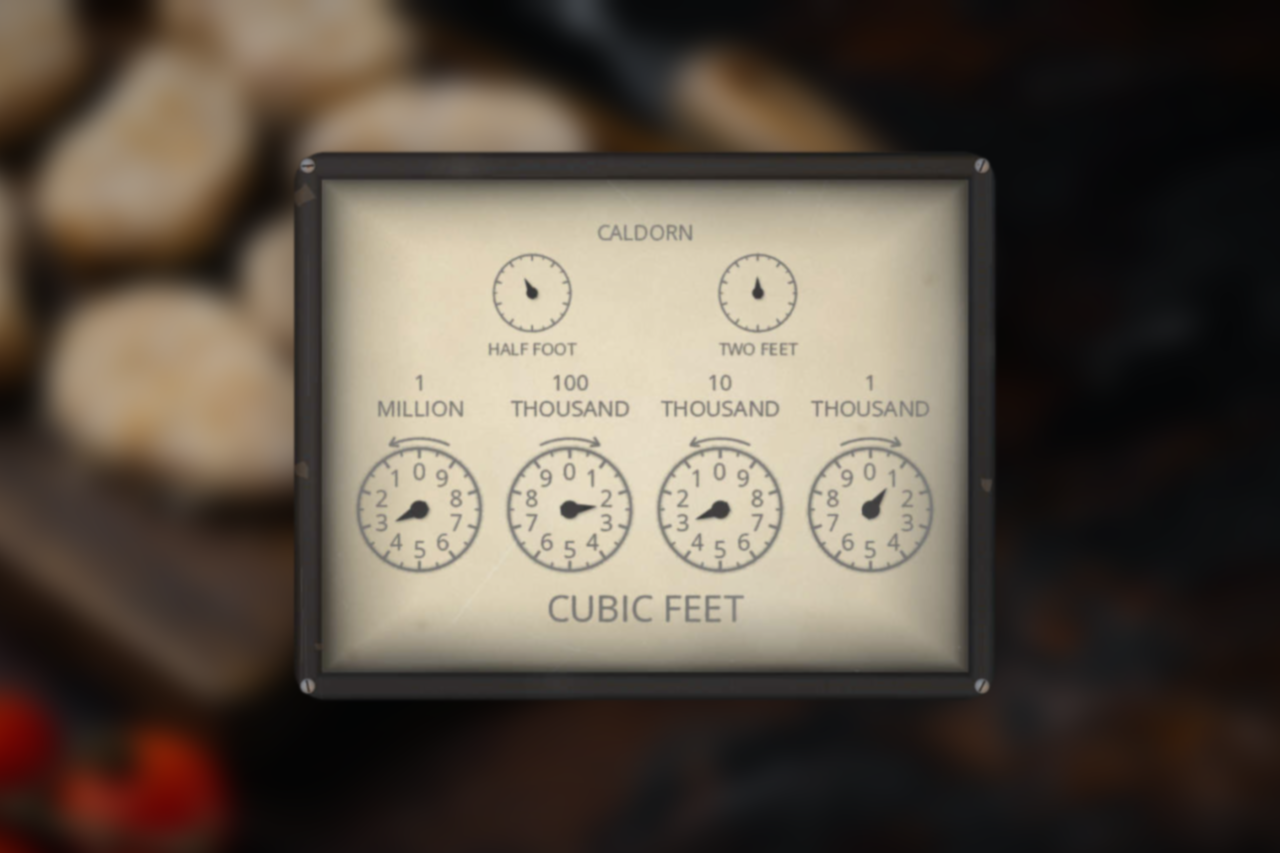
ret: 323100ft³
